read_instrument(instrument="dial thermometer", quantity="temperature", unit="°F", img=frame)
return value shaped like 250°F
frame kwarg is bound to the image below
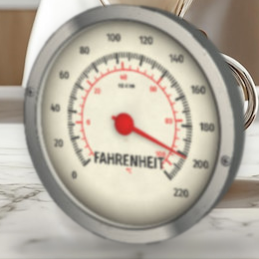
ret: 200°F
